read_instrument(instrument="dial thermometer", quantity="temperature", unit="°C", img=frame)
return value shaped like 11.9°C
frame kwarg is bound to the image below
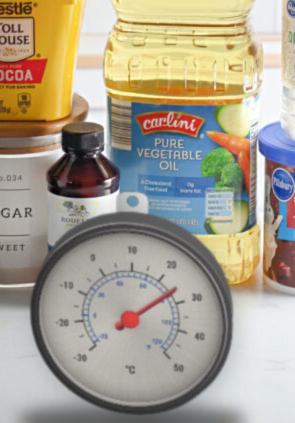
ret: 25°C
